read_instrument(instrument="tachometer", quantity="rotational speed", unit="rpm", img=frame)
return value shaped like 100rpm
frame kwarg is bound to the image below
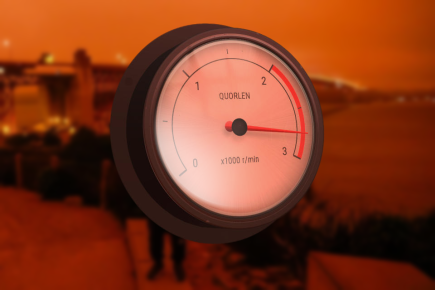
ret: 2750rpm
